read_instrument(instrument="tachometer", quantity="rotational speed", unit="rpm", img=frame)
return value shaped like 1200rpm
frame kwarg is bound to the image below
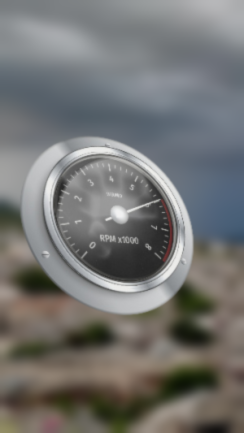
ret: 6000rpm
